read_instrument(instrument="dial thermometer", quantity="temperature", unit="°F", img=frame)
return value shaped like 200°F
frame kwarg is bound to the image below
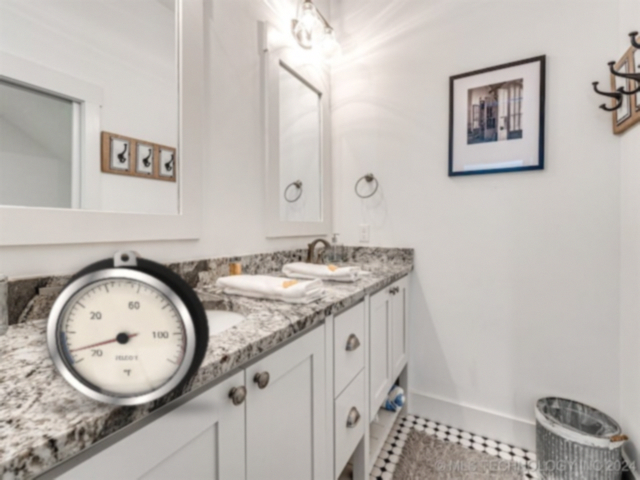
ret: -12°F
